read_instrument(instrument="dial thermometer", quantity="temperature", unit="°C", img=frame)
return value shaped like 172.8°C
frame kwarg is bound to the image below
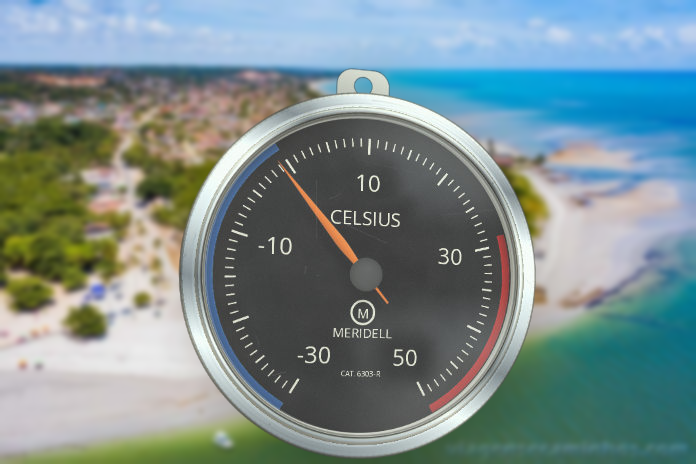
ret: -1°C
